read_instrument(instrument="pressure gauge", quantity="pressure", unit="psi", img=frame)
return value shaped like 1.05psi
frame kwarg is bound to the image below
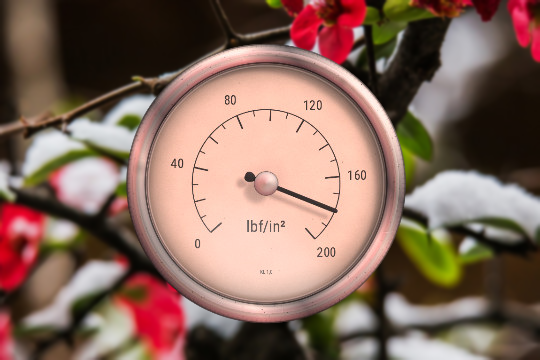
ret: 180psi
